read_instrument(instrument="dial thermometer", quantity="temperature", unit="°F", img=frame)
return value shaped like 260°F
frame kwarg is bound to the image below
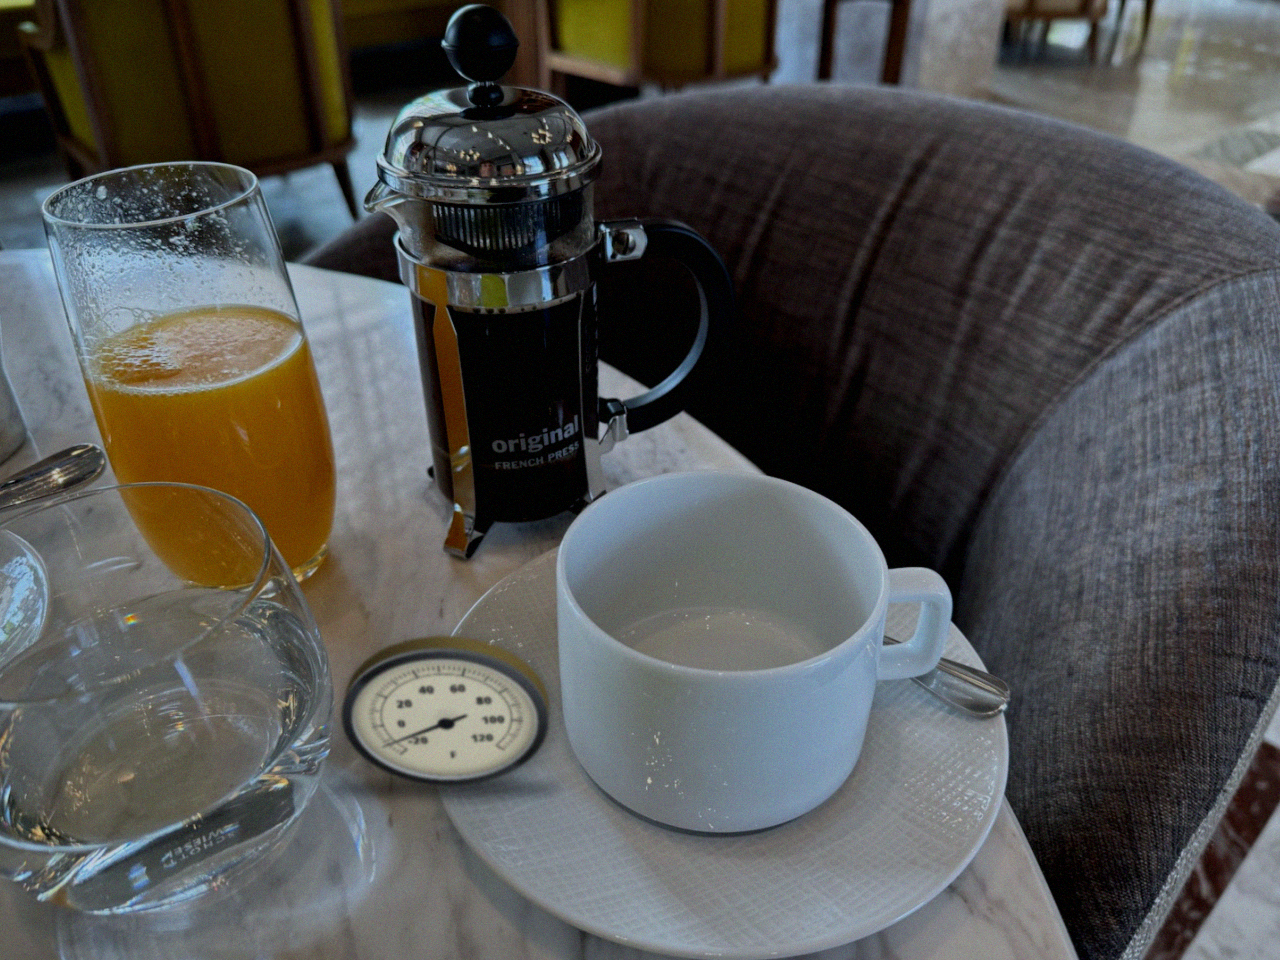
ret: -10°F
